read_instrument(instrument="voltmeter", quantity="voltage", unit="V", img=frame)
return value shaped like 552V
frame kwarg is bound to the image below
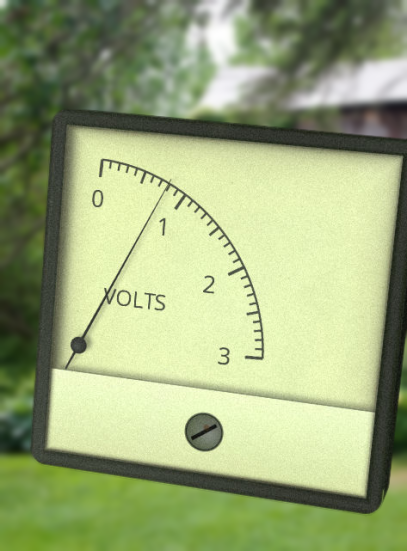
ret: 0.8V
